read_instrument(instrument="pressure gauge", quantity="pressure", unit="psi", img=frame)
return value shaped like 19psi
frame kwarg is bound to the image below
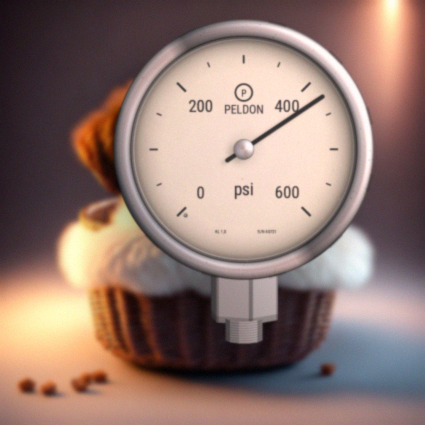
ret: 425psi
